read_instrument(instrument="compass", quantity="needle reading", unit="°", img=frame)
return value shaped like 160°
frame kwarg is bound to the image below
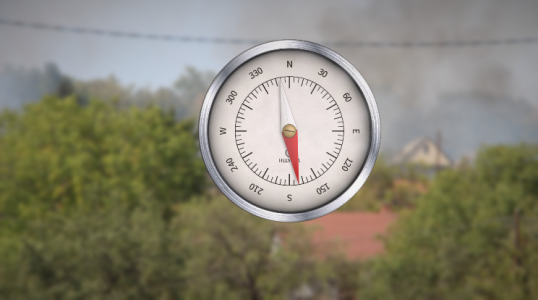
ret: 170°
